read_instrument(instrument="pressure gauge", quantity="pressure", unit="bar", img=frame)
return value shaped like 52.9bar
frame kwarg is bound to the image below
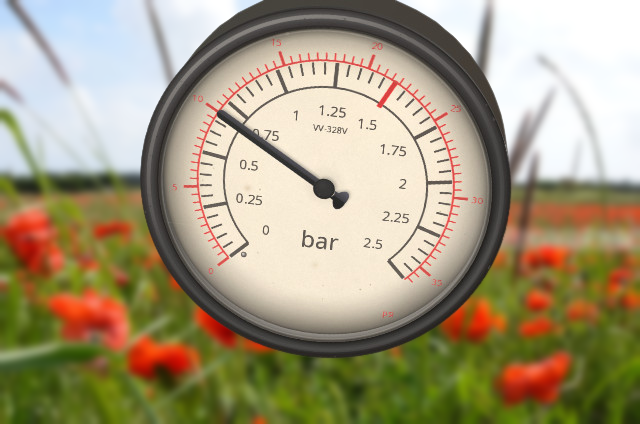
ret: 0.7bar
